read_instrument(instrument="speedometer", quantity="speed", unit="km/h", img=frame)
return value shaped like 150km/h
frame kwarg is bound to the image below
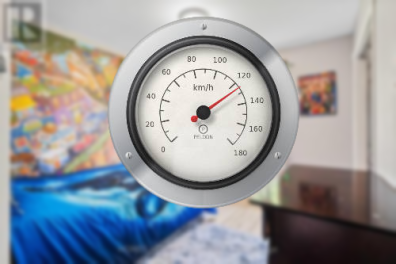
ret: 125km/h
